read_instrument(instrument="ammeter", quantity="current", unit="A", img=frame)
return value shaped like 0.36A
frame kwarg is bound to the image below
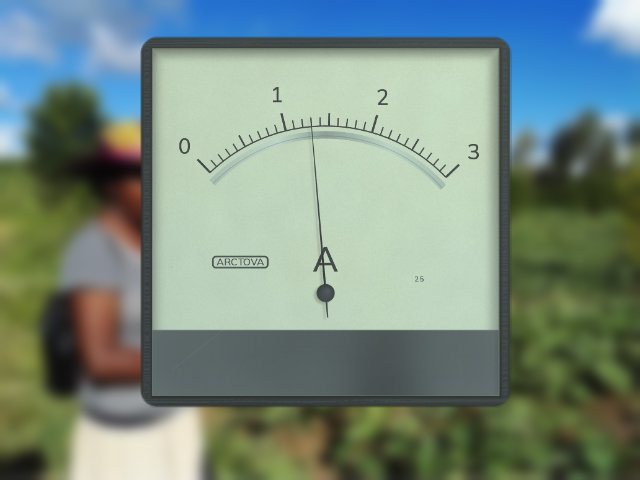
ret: 1.3A
